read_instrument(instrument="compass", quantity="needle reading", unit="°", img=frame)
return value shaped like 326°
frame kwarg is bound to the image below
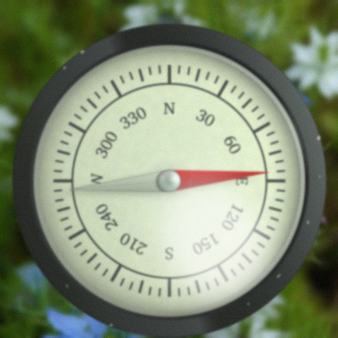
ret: 85°
